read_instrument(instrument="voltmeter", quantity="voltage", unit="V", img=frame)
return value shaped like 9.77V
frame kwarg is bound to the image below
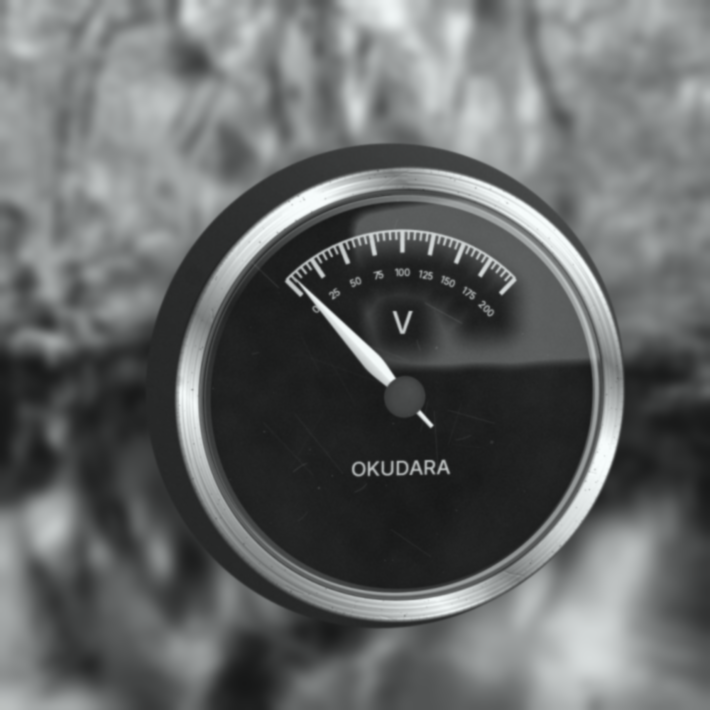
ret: 5V
